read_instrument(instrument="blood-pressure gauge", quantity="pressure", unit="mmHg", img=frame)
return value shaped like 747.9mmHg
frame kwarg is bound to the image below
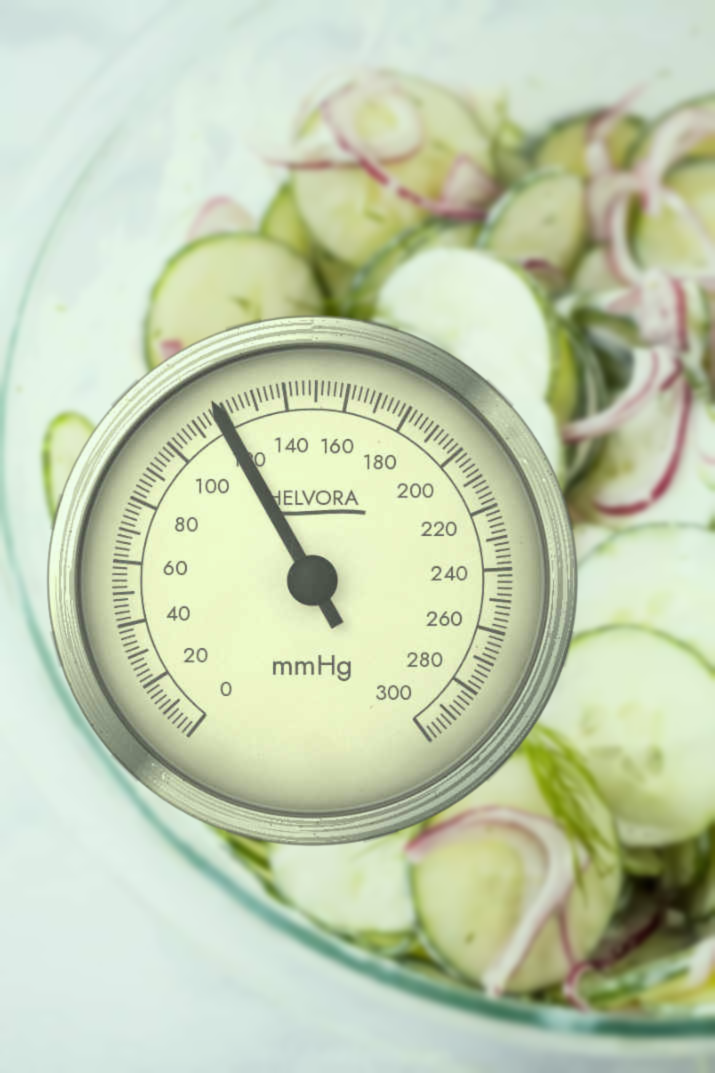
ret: 118mmHg
